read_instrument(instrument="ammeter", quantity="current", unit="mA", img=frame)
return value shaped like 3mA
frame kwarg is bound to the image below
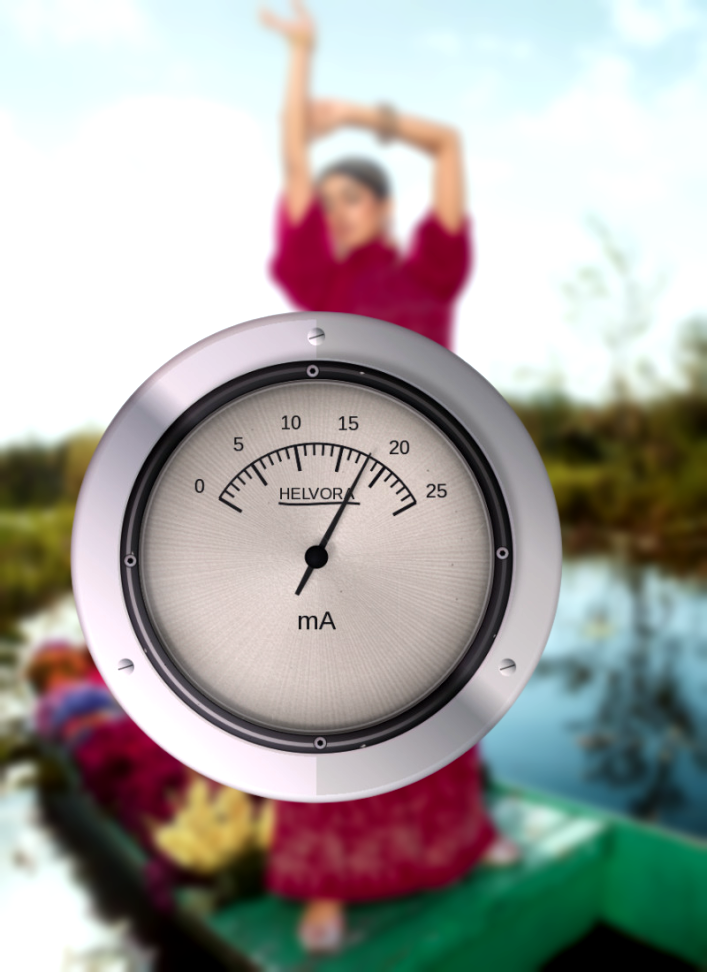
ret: 18mA
